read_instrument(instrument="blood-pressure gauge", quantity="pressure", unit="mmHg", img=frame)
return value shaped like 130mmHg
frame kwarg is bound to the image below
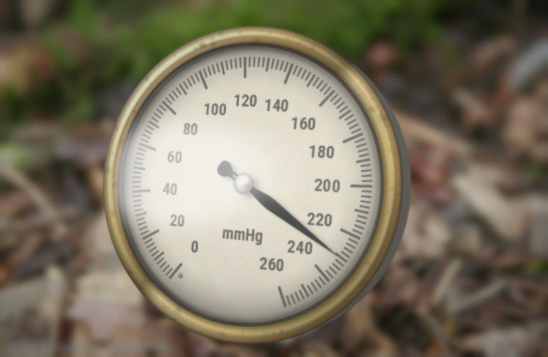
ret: 230mmHg
